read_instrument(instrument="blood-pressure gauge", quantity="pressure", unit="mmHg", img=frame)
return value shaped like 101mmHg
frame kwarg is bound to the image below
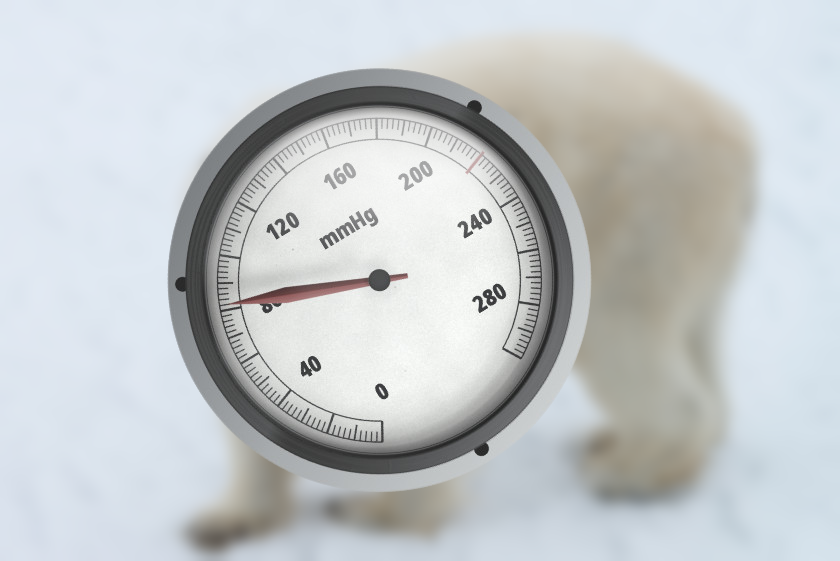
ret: 82mmHg
